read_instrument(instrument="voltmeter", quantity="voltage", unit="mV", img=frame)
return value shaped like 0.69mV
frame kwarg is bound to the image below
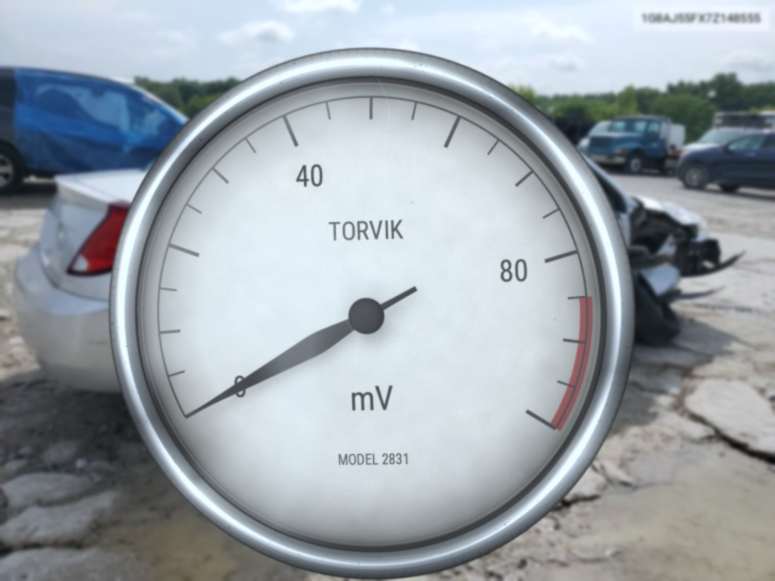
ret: 0mV
